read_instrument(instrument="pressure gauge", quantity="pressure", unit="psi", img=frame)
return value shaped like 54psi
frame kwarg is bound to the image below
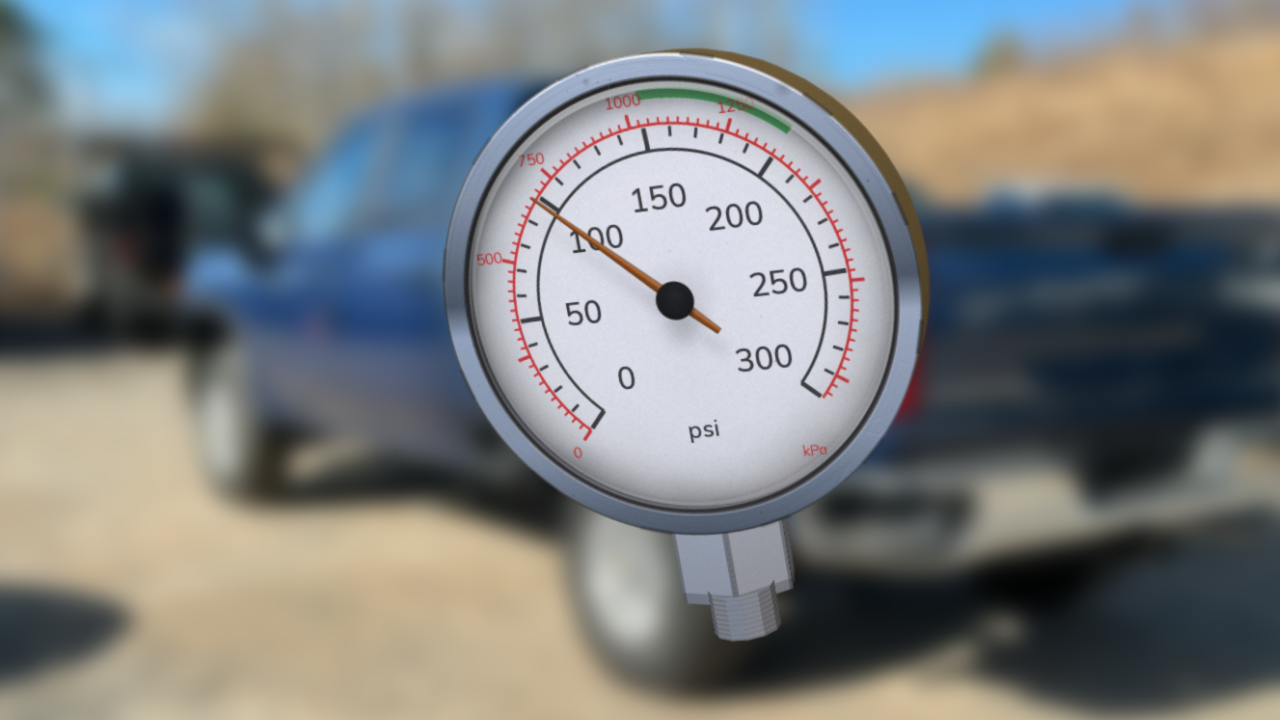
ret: 100psi
